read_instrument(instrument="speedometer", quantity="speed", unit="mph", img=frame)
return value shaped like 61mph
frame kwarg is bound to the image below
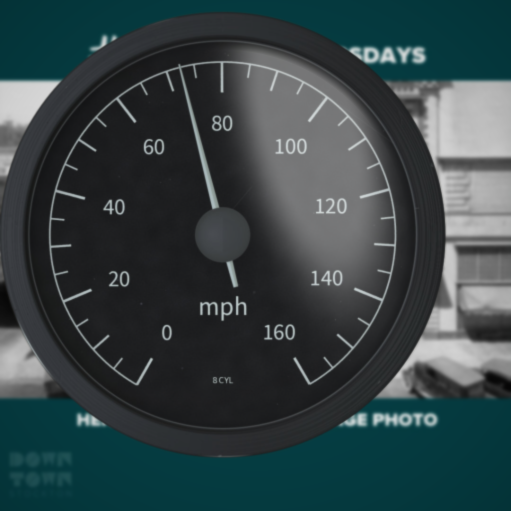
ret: 72.5mph
